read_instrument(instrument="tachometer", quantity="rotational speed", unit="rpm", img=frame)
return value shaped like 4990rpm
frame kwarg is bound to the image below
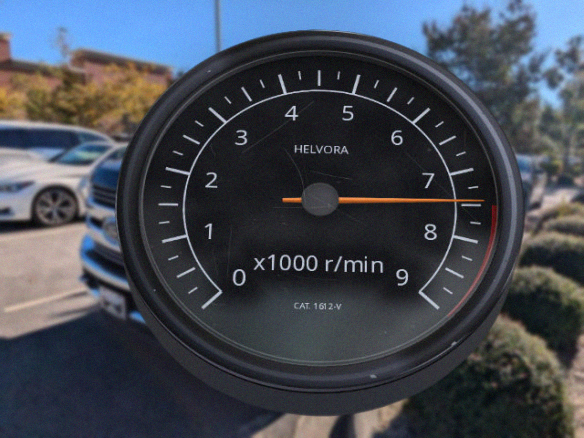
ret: 7500rpm
